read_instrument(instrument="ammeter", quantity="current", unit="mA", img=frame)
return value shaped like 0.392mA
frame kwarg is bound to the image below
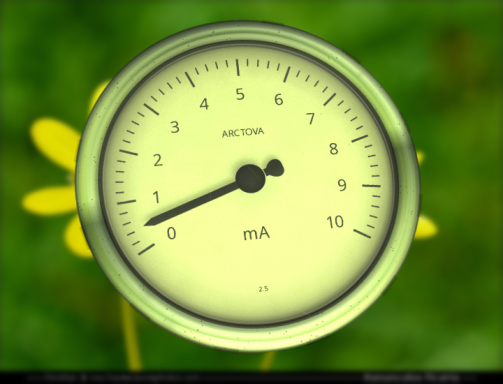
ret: 0.4mA
